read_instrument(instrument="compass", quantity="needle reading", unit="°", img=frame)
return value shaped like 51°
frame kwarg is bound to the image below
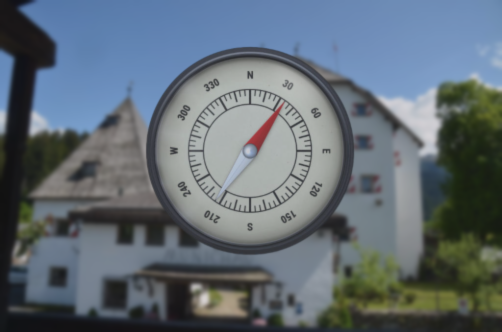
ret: 35°
